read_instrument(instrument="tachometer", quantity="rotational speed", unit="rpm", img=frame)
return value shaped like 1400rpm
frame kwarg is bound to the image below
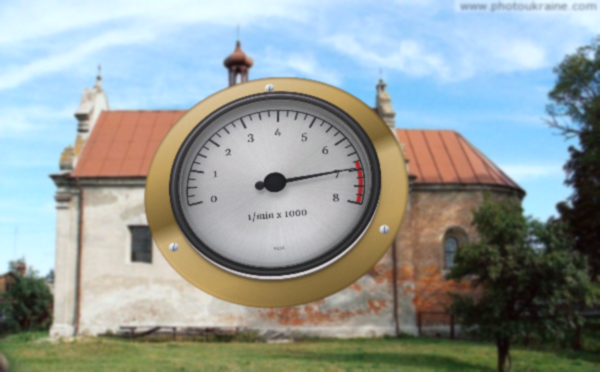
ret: 7000rpm
